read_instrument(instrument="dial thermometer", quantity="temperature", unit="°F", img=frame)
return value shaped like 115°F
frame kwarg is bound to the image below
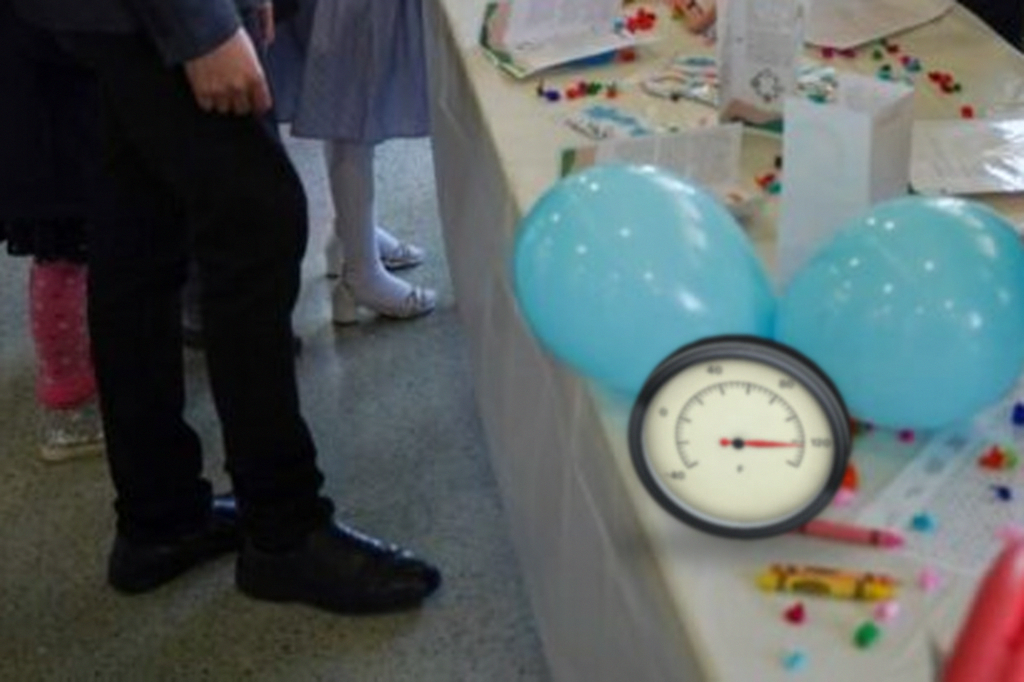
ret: 120°F
